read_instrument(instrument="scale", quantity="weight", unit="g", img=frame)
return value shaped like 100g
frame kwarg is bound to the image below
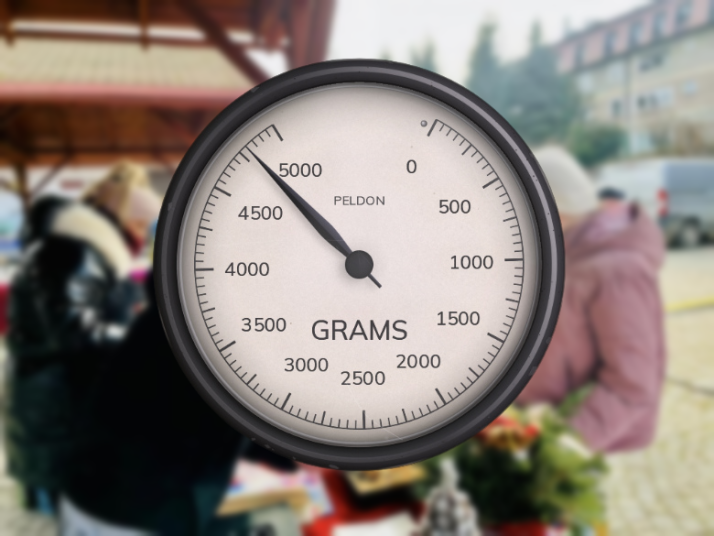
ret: 4800g
